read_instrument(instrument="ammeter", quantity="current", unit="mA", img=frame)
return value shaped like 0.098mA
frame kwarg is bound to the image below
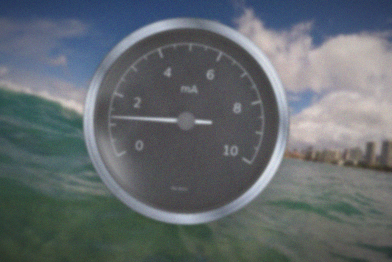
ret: 1.25mA
